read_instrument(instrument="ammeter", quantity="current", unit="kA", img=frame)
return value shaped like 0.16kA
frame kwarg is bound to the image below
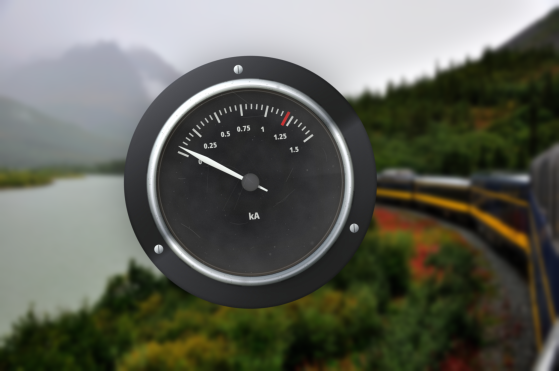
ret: 0.05kA
